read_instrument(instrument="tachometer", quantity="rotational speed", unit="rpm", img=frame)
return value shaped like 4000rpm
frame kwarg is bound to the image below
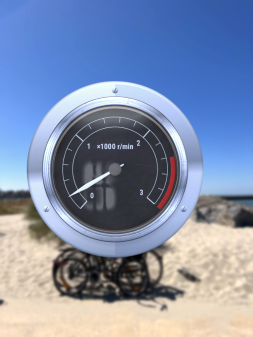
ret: 200rpm
